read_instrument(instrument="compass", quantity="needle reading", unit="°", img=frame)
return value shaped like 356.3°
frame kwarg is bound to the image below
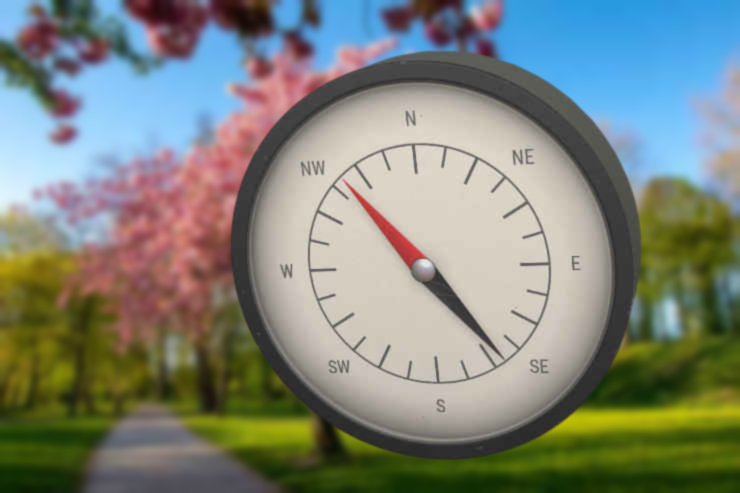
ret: 322.5°
